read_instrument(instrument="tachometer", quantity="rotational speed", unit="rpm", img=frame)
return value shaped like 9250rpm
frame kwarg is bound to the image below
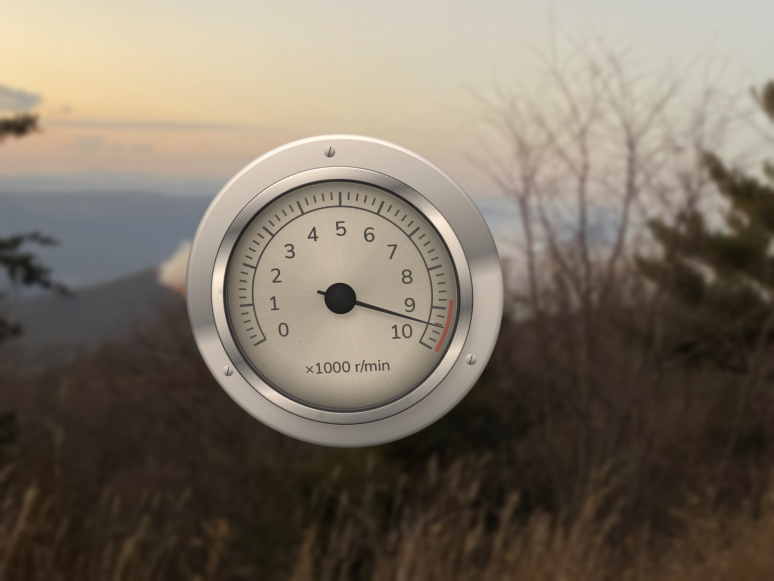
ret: 9400rpm
